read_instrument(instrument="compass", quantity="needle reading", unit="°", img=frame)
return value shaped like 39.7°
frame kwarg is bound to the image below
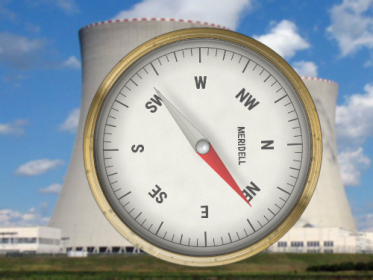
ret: 52.5°
